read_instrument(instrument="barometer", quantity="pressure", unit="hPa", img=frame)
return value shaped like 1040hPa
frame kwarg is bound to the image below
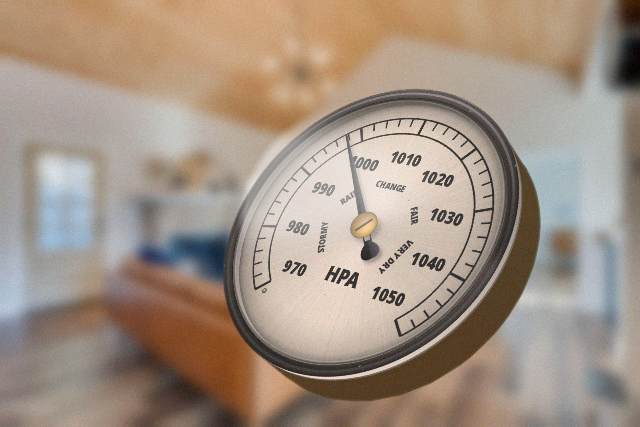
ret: 998hPa
